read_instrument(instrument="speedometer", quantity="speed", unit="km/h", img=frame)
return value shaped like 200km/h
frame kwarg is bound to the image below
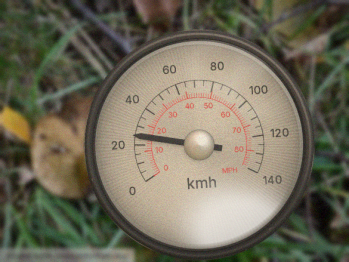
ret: 25km/h
